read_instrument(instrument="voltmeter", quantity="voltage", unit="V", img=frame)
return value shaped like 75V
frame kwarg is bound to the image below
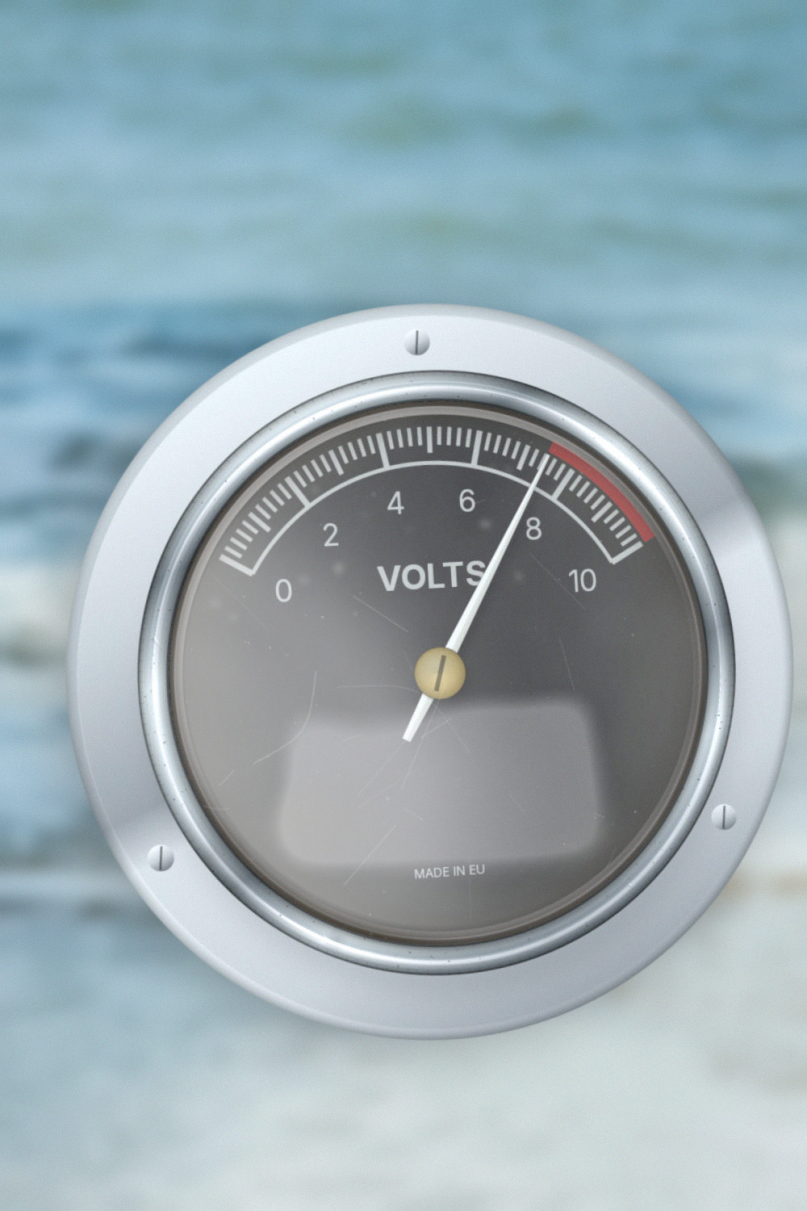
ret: 7.4V
